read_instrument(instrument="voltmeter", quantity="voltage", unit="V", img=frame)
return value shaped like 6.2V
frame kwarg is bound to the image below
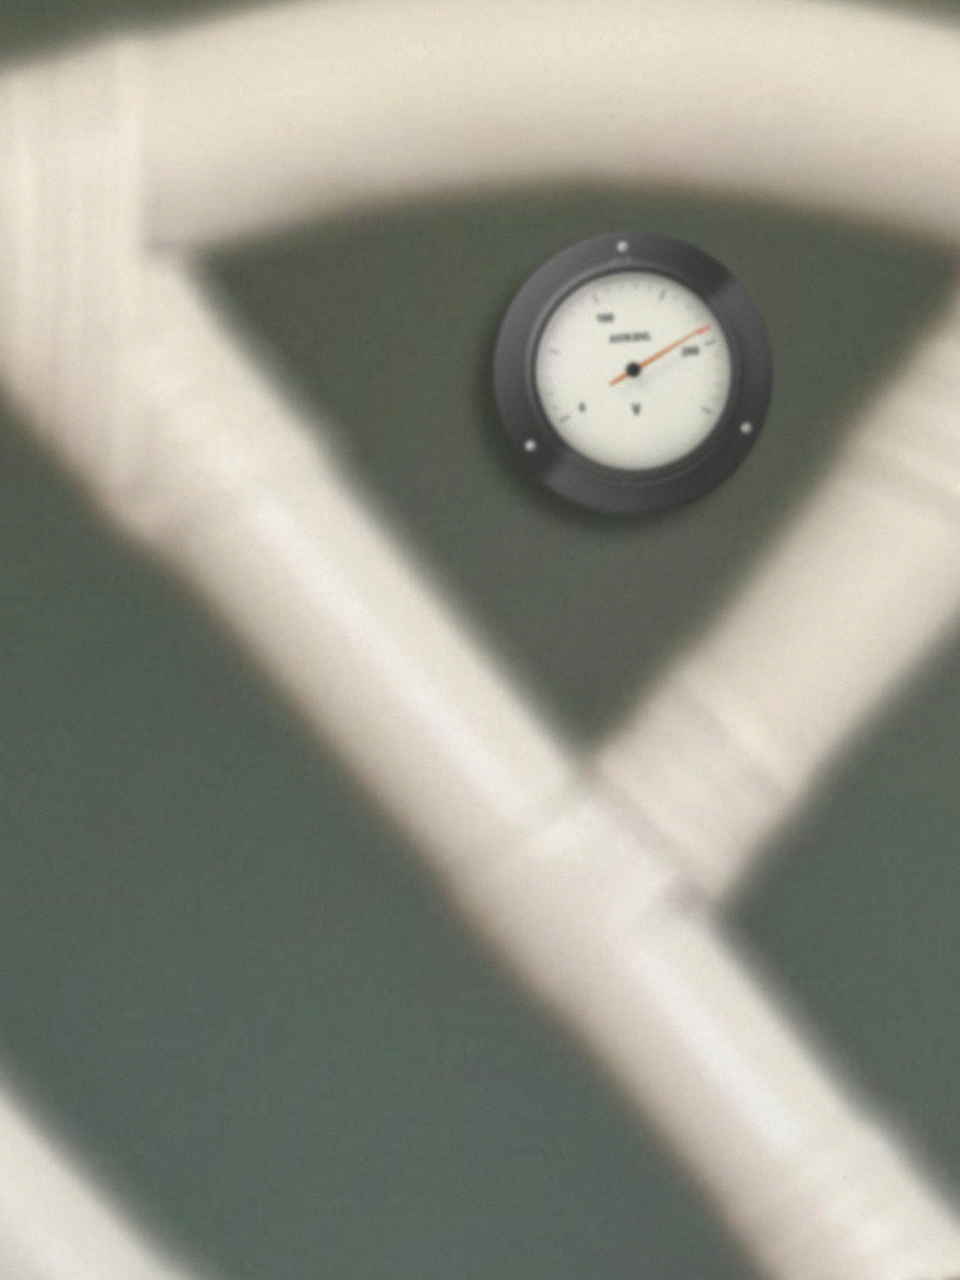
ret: 190V
